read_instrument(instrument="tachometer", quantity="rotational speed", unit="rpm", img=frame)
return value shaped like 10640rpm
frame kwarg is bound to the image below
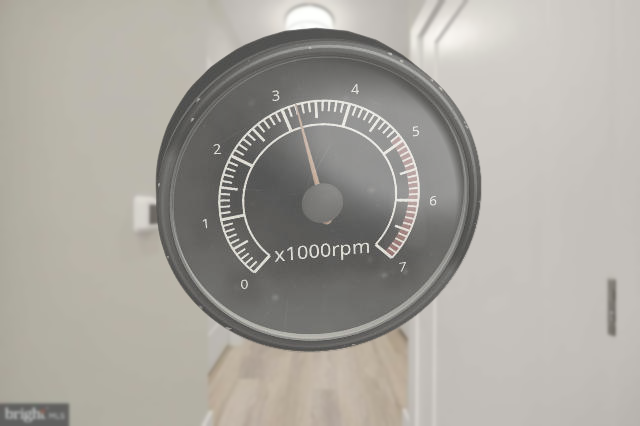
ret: 3200rpm
